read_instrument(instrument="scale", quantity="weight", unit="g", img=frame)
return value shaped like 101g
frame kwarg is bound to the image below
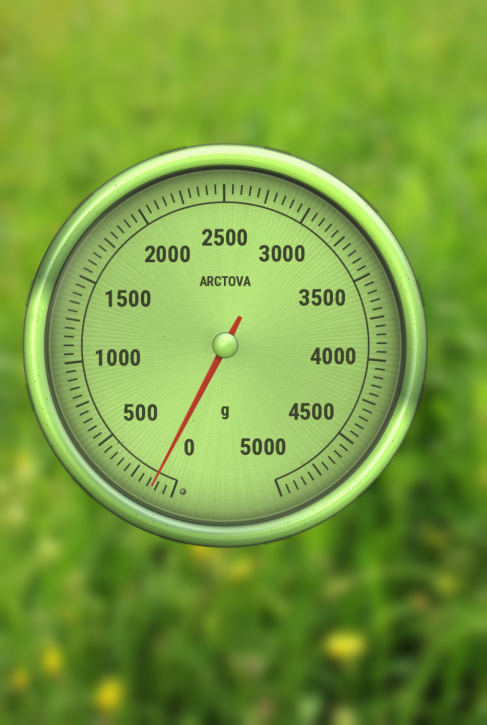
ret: 125g
